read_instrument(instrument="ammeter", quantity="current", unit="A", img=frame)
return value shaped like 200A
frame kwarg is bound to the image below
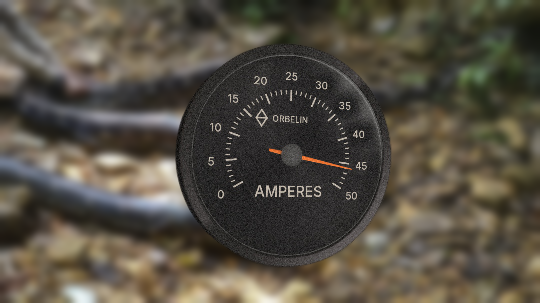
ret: 46A
